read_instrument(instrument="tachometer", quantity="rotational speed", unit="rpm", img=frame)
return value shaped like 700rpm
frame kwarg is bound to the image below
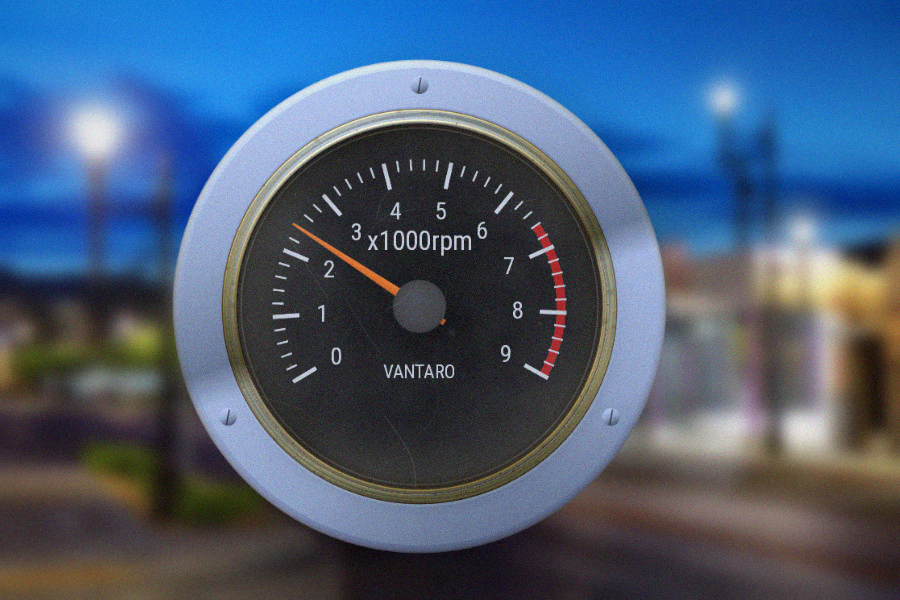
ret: 2400rpm
